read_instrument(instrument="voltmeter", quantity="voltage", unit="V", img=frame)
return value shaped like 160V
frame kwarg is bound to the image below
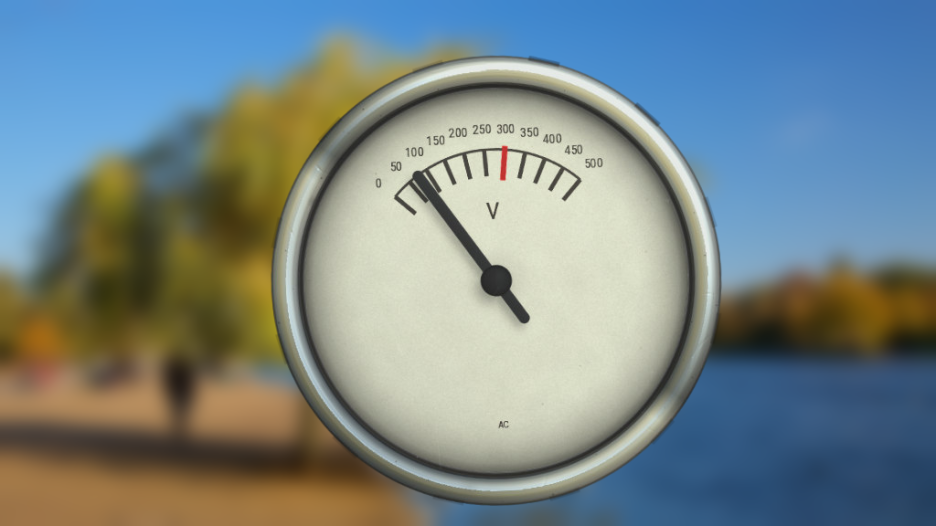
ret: 75V
